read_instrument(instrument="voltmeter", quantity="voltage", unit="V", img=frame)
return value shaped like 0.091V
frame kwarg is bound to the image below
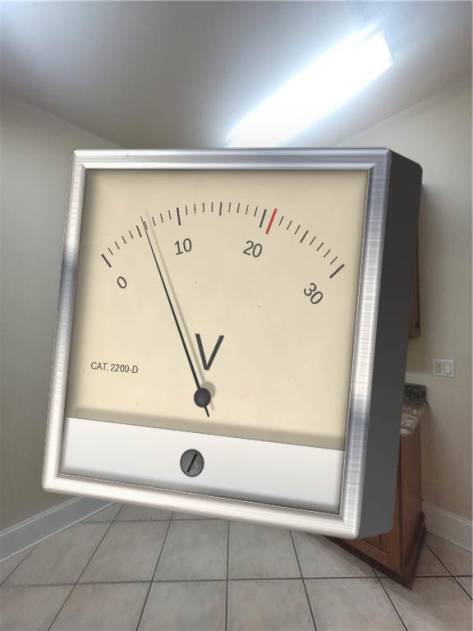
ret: 6V
